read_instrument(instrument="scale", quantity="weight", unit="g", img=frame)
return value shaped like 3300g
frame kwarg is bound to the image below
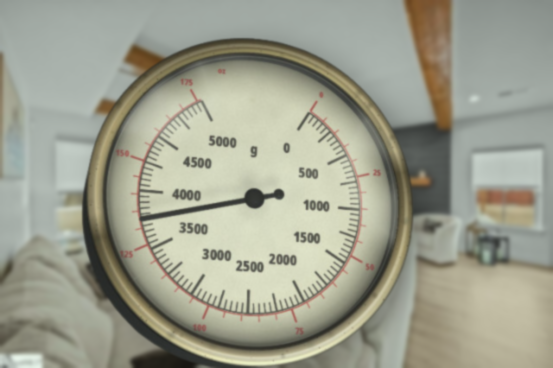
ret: 3750g
